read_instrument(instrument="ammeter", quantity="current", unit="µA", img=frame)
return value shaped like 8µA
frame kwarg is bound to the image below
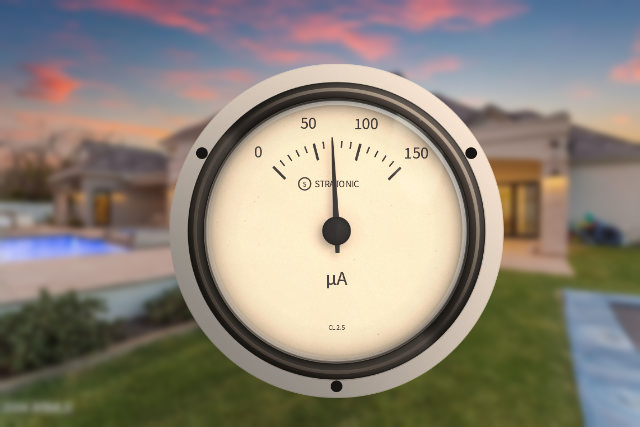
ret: 70µA
